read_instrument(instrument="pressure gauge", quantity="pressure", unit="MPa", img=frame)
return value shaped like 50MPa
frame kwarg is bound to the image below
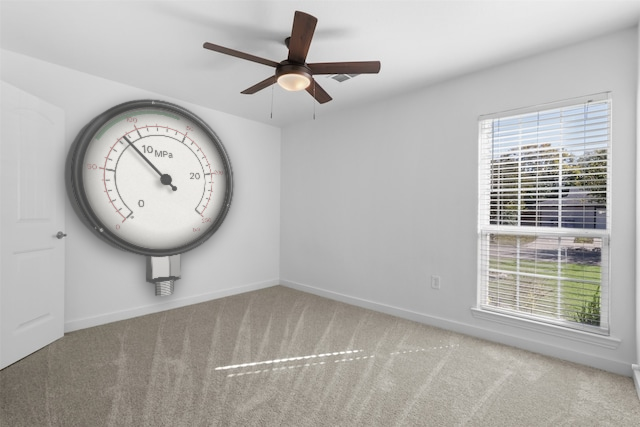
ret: 8.5MPa
